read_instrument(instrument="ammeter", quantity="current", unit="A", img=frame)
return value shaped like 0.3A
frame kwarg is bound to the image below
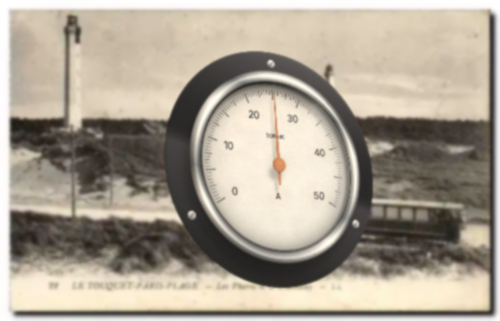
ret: 25A
